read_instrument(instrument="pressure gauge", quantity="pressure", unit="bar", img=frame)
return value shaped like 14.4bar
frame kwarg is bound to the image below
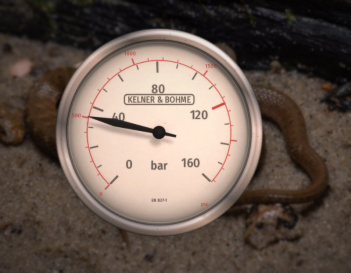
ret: 35bar
